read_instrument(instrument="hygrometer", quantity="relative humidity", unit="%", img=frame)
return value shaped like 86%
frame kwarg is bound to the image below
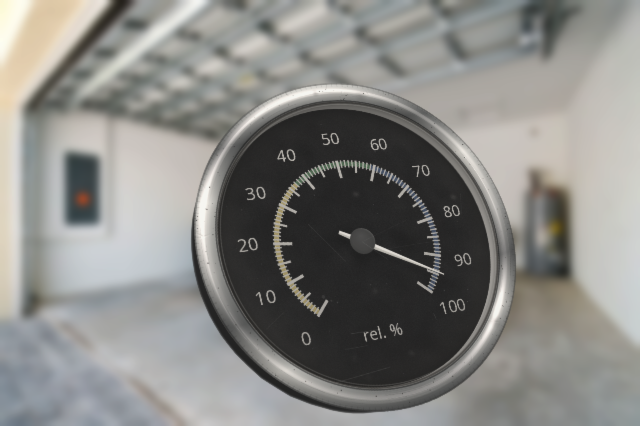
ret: 95%
